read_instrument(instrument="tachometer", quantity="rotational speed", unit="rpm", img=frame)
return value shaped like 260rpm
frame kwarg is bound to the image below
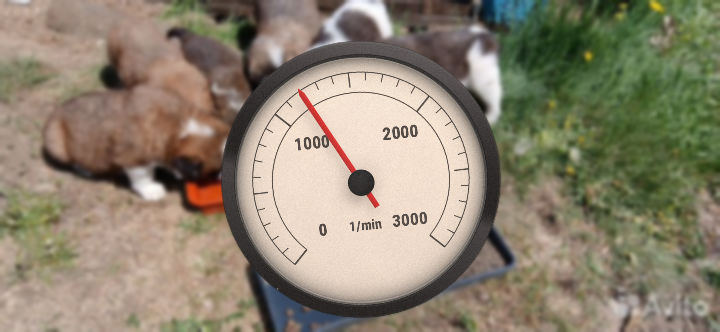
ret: 1200rpm
